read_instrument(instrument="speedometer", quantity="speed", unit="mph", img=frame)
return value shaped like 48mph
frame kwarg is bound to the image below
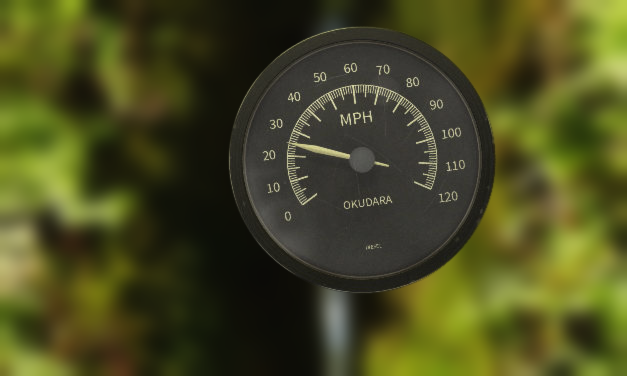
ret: 25mph
